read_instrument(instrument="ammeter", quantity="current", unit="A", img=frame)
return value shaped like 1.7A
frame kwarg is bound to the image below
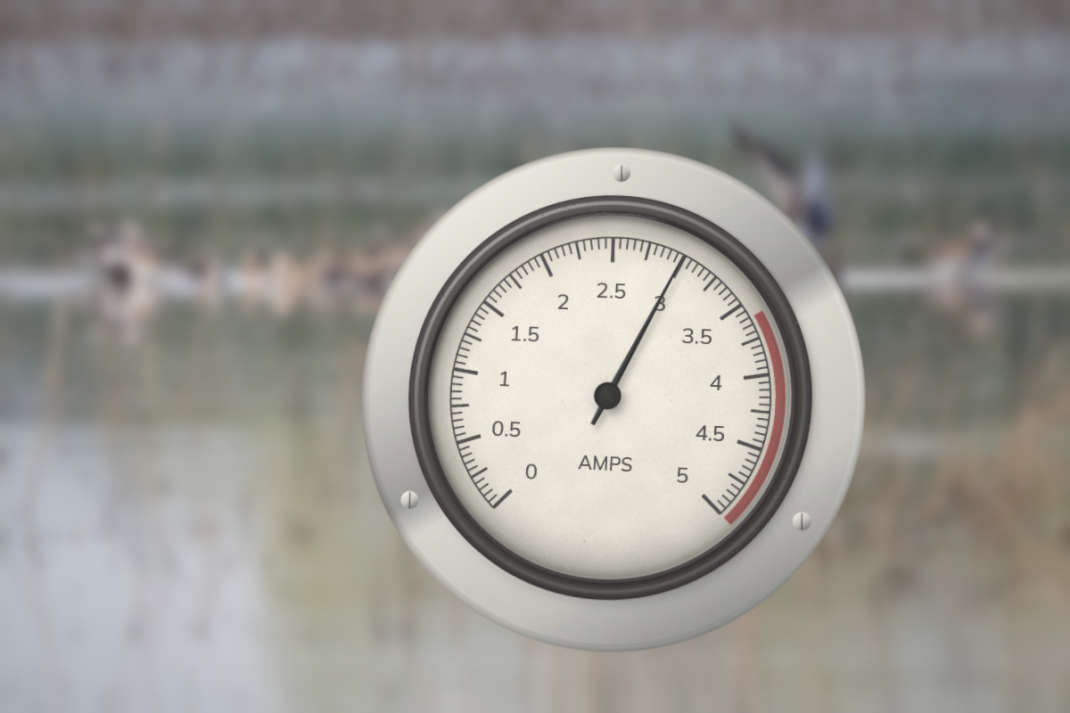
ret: 3A
